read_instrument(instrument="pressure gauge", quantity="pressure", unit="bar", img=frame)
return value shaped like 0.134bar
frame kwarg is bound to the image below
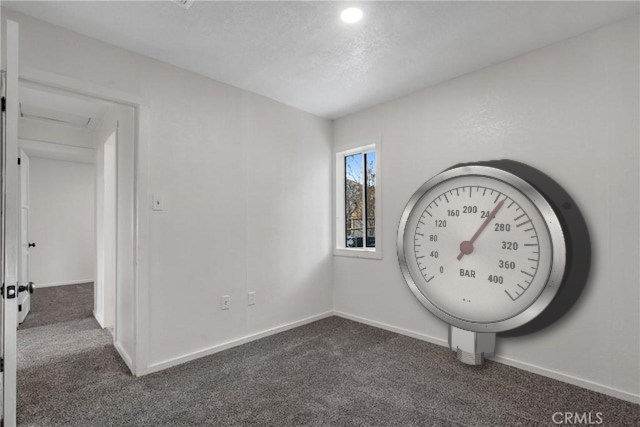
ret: 250bar
